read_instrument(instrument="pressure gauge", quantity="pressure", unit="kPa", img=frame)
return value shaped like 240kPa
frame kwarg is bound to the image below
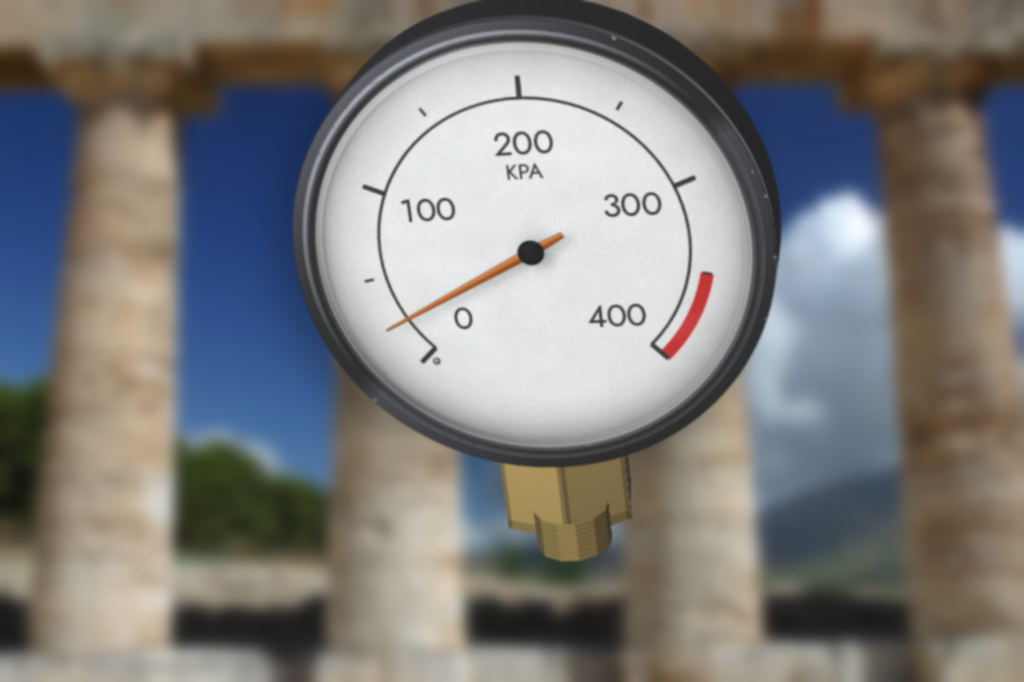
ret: 25kPa
